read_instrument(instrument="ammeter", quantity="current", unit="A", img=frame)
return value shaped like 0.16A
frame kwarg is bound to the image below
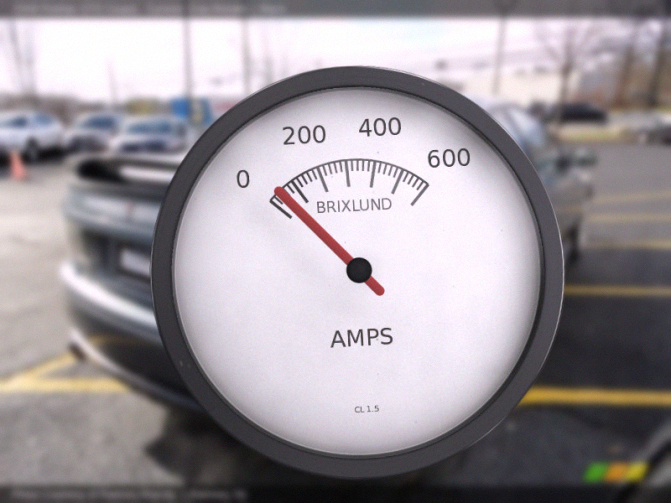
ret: 40A
